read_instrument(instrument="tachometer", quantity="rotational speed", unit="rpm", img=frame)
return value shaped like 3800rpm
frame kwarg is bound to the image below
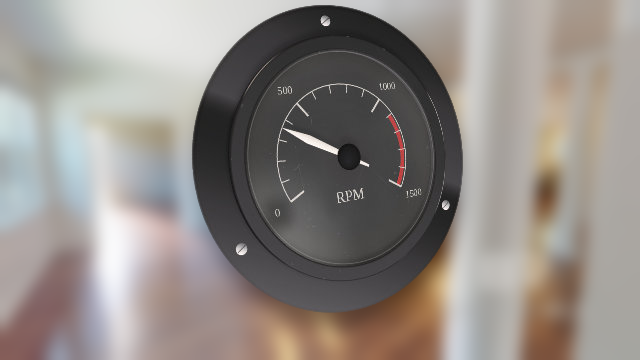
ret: 350rpm
